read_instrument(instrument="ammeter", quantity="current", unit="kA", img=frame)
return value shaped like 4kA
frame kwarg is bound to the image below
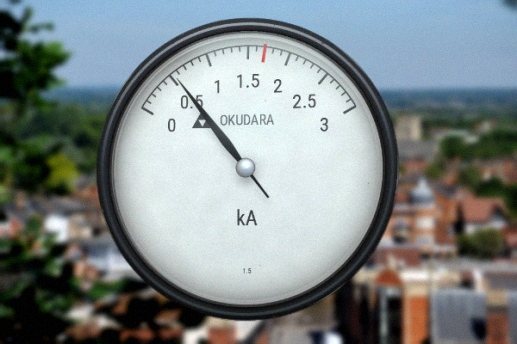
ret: 0.55kA
